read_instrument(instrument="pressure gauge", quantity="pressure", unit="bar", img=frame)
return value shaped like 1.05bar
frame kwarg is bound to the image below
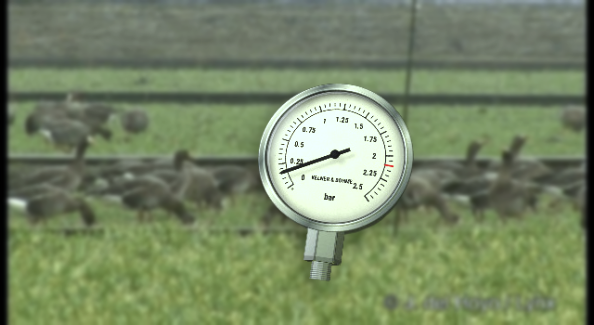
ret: 0.15bar
